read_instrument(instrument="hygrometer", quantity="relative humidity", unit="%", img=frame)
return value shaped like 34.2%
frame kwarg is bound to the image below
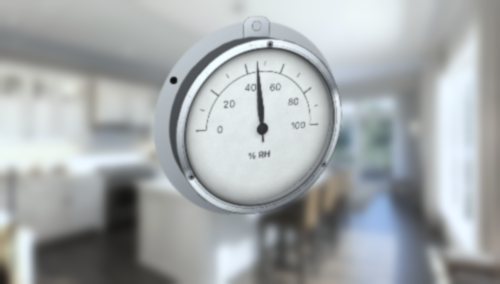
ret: 45%
